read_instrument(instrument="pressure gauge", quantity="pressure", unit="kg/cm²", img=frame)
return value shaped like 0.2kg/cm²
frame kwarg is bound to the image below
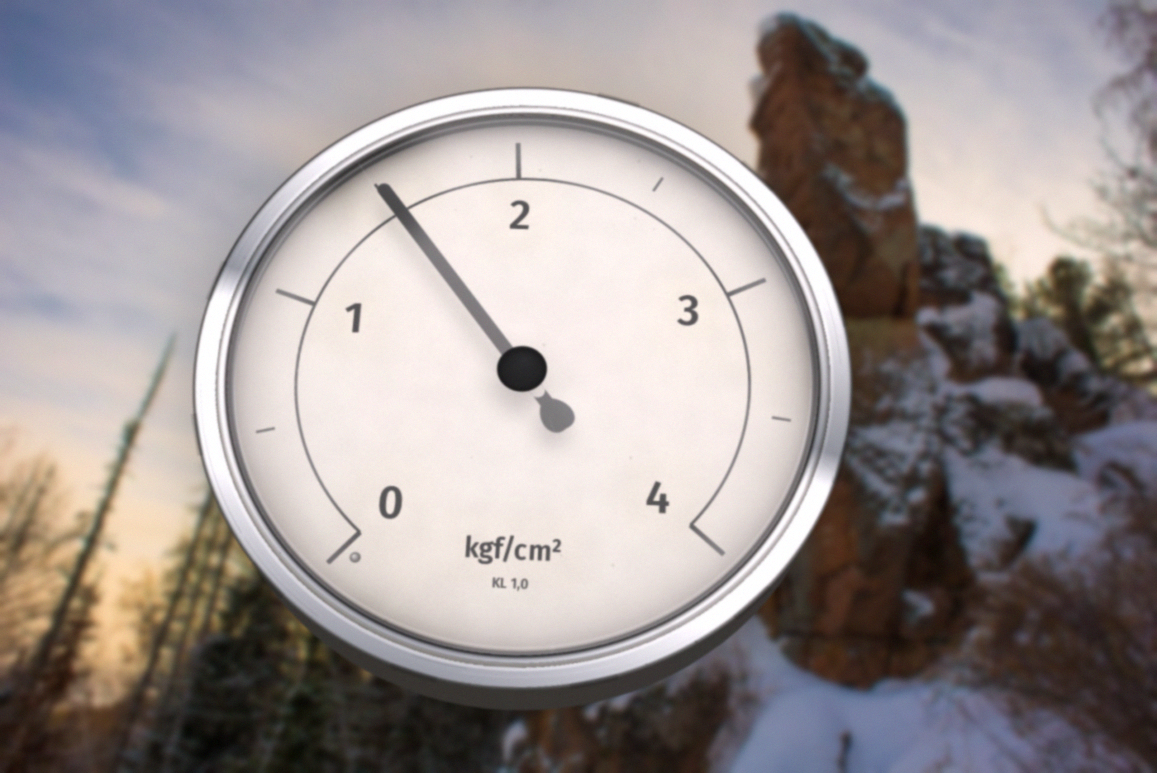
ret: 1.5kg/cm²
